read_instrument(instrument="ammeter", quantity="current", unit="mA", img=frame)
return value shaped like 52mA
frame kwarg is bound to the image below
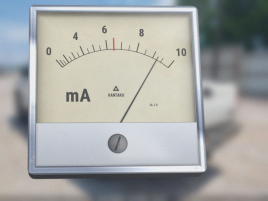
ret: 9.25mA
